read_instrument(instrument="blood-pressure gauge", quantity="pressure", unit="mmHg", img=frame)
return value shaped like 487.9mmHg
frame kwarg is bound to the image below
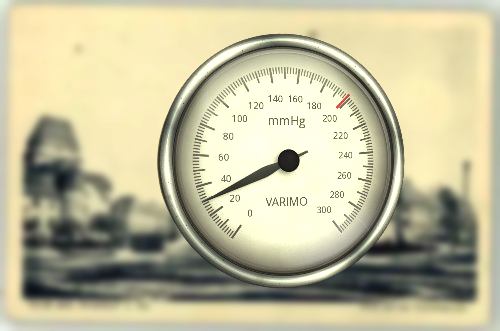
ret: 30mmHg
